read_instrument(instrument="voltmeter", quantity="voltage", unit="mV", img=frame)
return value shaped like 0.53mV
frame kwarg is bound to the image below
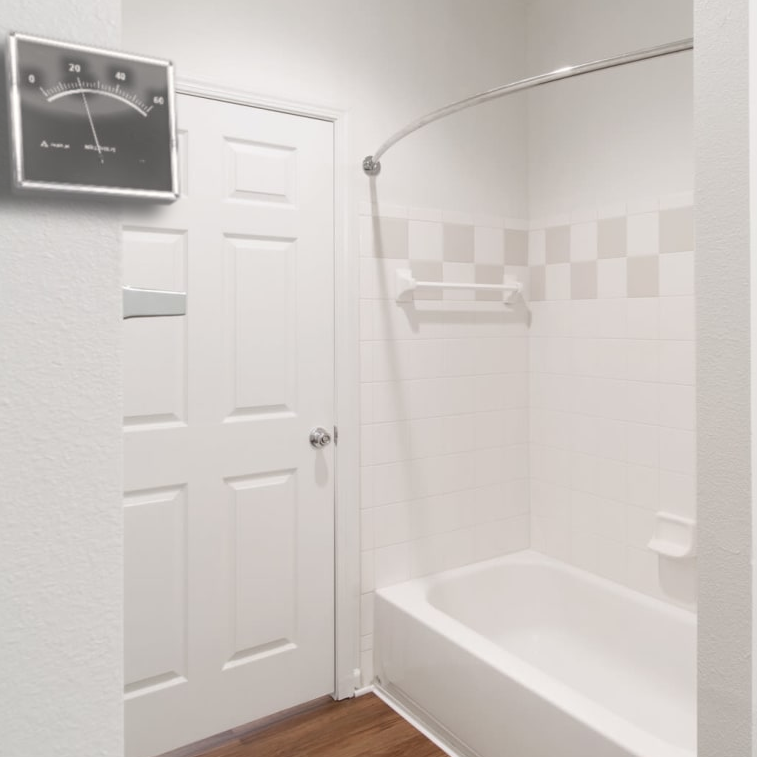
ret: 20mV
